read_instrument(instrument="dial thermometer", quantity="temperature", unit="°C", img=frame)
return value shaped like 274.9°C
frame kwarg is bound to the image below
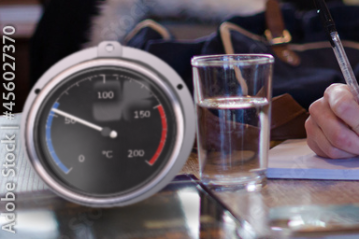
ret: 55°C
